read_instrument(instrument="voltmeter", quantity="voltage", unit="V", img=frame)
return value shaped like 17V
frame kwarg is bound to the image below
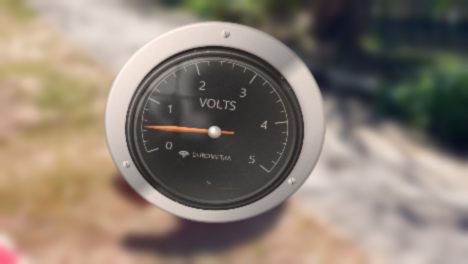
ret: 0.5V
